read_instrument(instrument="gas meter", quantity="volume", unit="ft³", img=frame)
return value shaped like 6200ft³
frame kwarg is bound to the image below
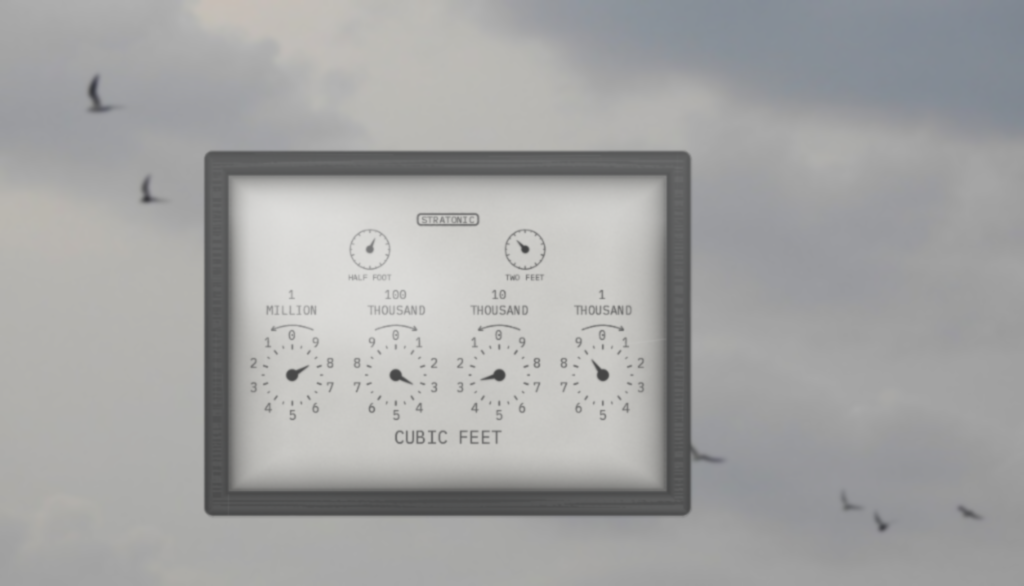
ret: 832900ft³
